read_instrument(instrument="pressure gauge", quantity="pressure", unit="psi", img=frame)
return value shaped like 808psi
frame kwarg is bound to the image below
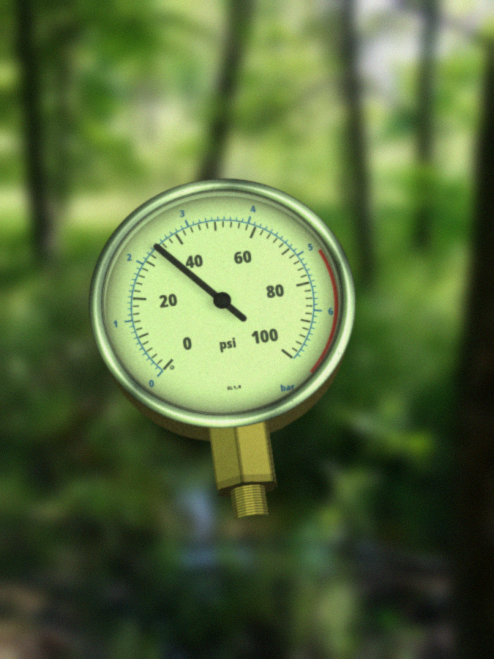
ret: 34psi
